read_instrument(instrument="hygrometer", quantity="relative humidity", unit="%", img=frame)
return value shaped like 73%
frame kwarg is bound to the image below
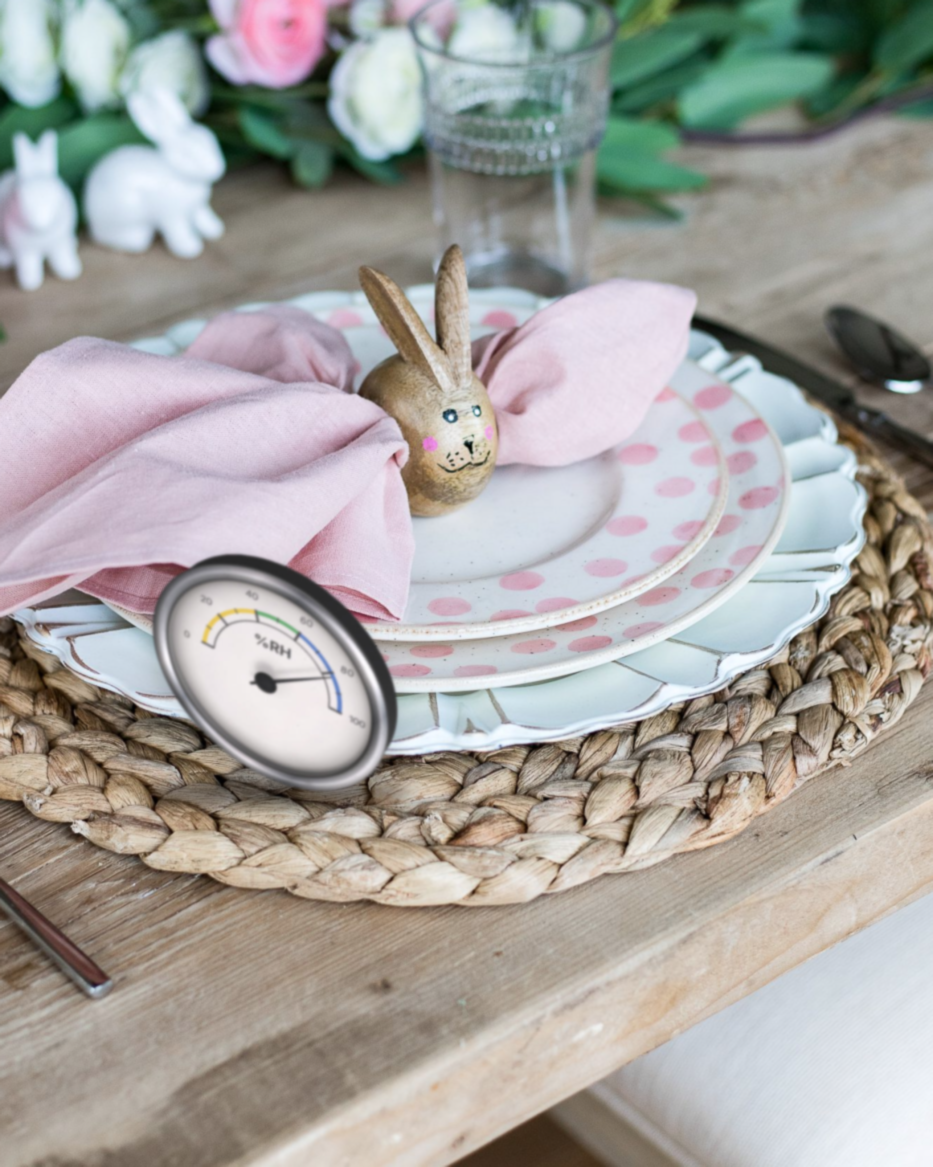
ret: 80%
